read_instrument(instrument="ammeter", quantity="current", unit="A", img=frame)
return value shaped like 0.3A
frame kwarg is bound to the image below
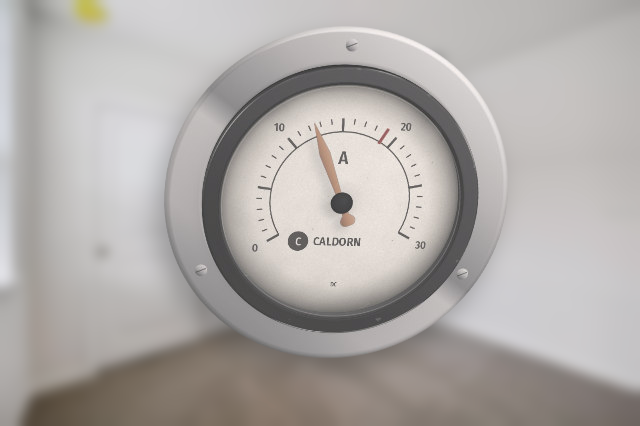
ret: 12.5A
